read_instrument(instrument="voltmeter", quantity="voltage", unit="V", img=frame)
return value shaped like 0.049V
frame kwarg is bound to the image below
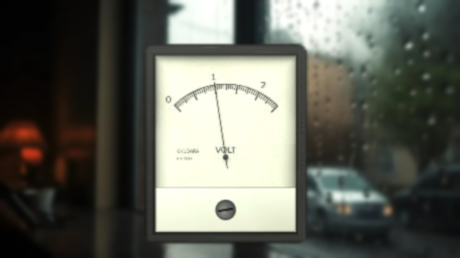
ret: 1V
